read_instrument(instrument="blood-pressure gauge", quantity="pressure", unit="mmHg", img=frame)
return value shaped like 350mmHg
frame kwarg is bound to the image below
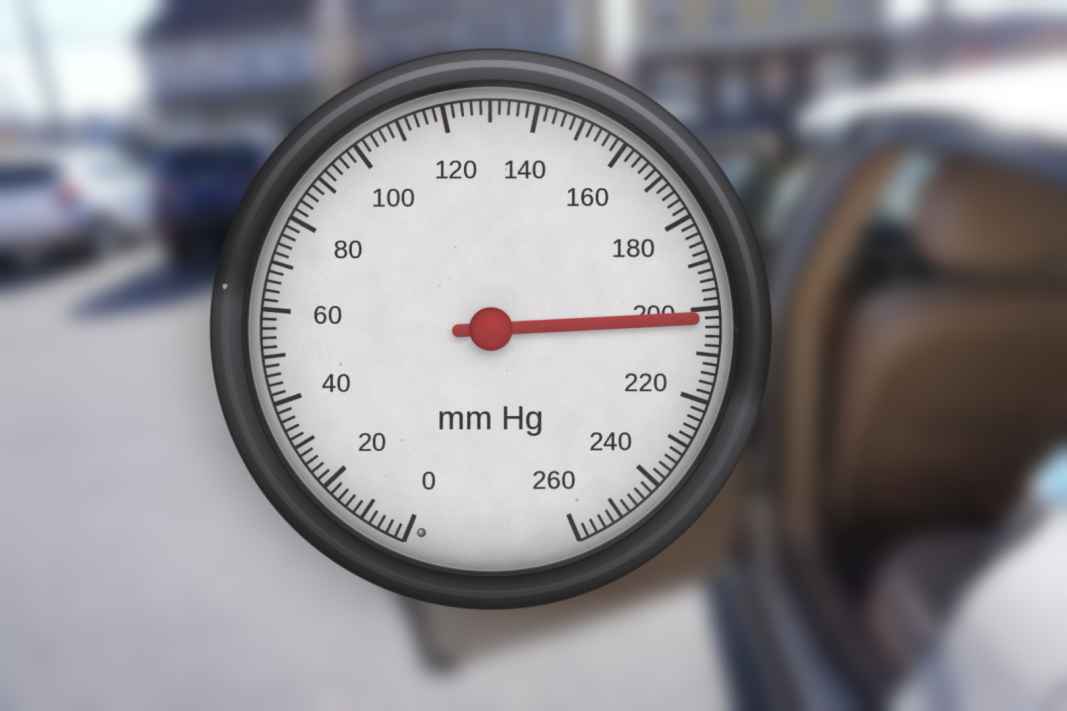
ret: 202mmHg
